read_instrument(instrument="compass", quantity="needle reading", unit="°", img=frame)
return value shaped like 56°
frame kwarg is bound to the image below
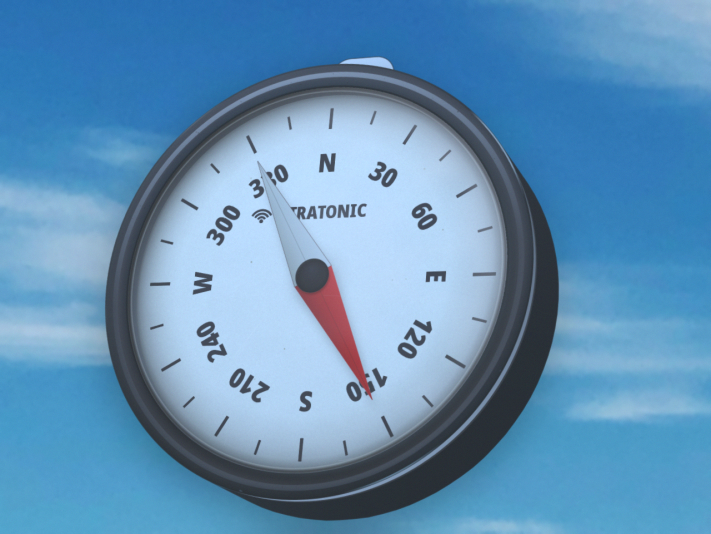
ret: 150°
